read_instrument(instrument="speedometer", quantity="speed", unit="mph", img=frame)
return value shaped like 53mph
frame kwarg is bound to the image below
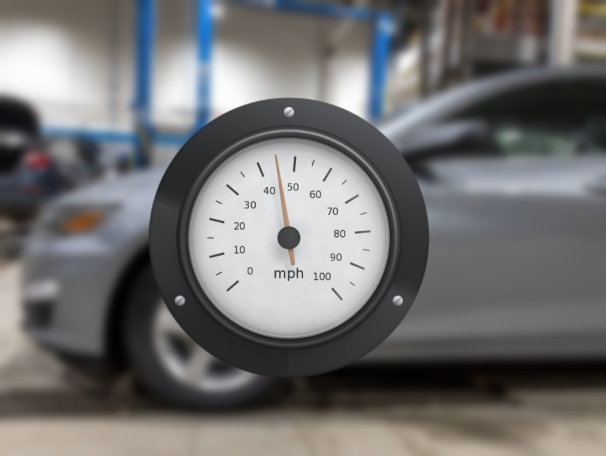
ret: 45mph
